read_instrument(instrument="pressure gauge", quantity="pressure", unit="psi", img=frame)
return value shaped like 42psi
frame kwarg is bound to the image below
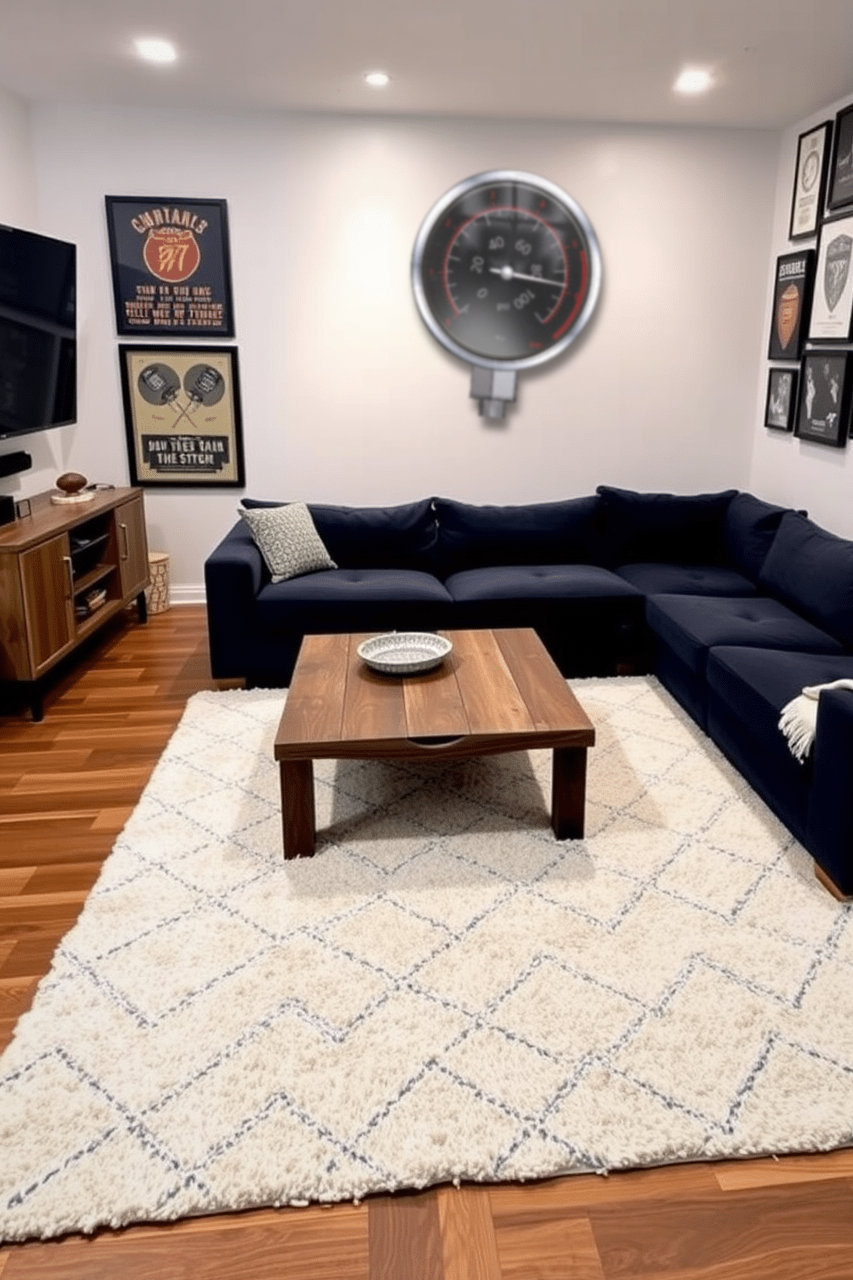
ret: 85psi
